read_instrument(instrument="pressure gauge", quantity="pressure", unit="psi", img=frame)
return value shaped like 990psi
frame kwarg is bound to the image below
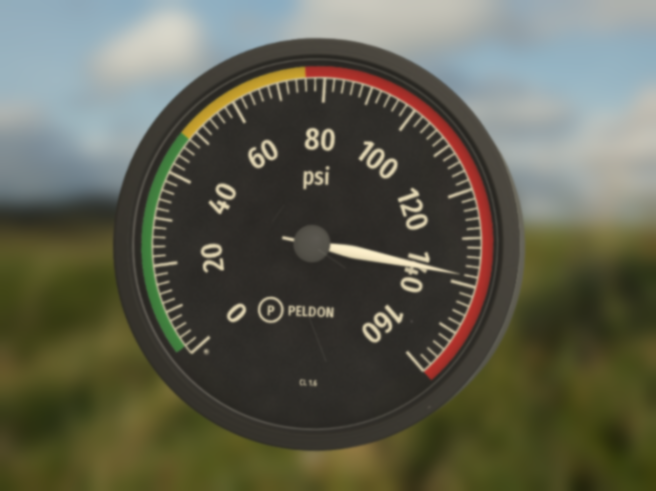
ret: 138psi
